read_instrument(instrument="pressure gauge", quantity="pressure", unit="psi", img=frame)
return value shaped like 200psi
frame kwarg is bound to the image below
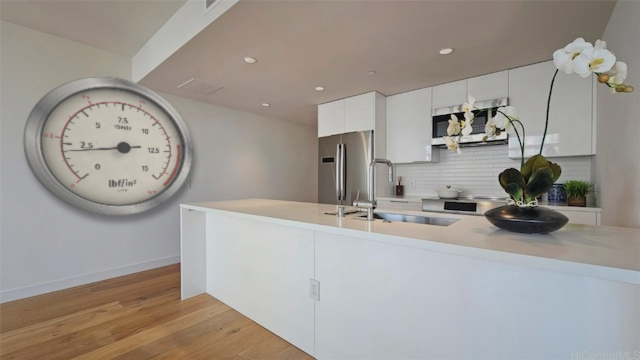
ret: 2psi
